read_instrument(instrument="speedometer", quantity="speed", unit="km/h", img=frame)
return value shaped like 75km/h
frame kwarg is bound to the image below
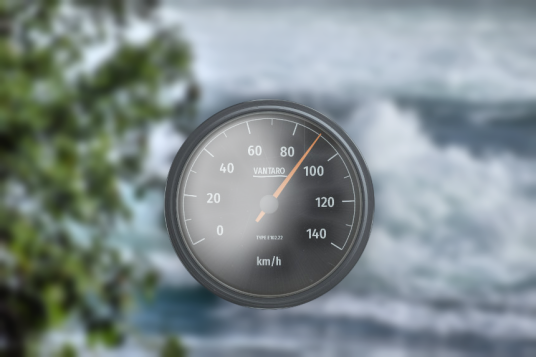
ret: 90km/h
